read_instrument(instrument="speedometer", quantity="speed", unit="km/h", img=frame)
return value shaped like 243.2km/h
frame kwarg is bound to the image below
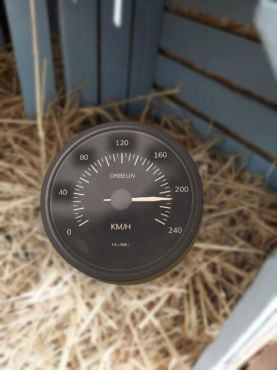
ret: 210km/h
